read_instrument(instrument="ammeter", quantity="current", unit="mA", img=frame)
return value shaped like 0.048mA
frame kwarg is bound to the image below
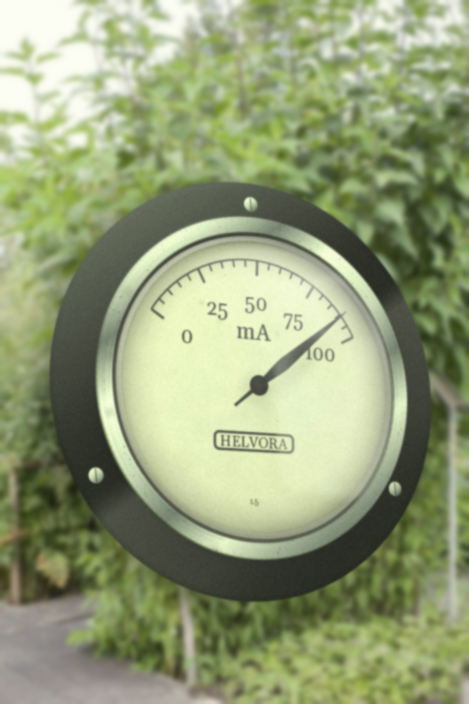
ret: 90mA
